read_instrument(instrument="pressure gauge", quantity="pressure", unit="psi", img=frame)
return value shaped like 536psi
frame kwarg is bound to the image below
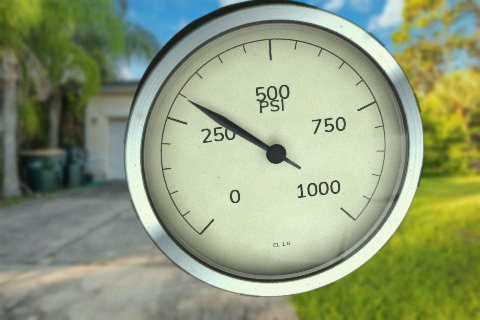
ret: 300psi
